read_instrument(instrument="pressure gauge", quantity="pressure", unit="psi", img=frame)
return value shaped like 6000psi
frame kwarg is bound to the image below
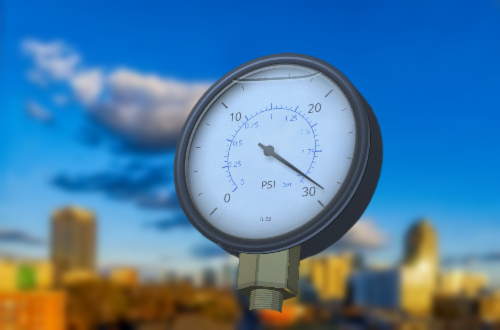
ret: 29psi
